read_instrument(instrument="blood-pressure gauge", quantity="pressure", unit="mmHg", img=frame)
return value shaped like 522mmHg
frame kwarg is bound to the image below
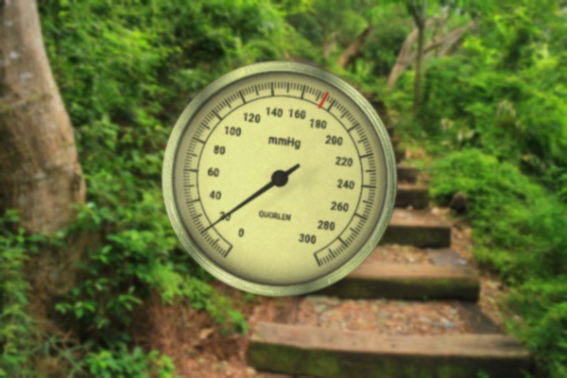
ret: 20mmHg
